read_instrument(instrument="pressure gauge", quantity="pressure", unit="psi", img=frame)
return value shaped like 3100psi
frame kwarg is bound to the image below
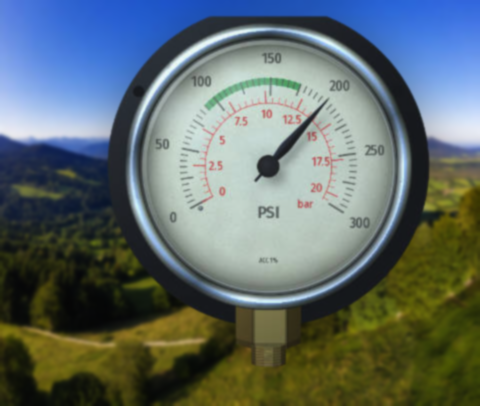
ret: 200psi
